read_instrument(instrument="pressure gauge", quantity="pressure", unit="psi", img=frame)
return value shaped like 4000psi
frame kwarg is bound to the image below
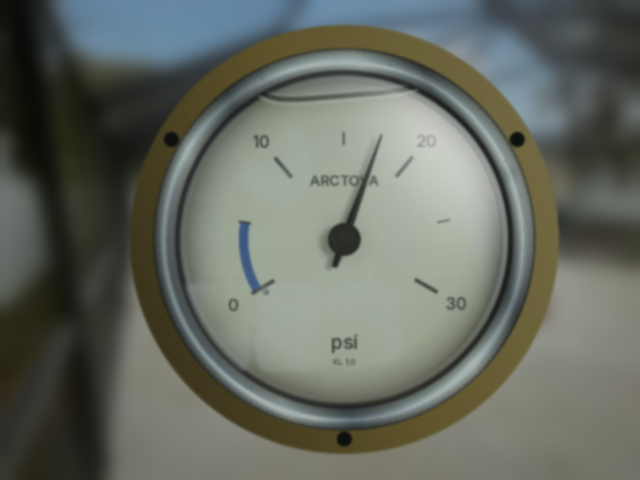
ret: 17.5psi
